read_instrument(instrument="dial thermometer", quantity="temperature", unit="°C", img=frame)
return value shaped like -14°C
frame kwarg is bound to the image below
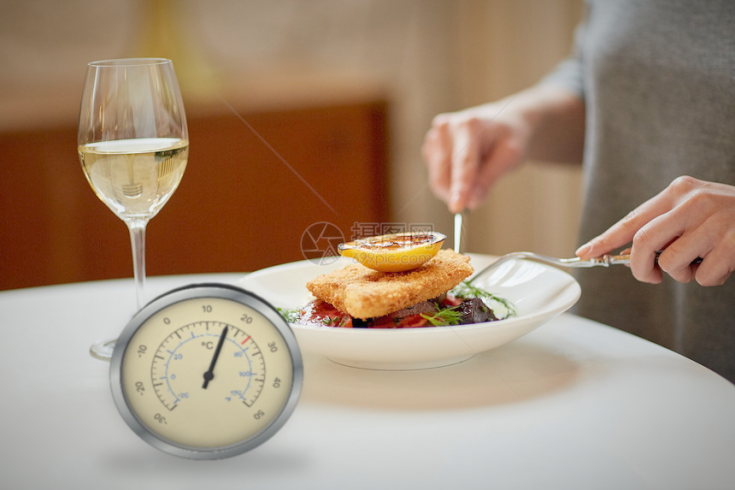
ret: 16°C
